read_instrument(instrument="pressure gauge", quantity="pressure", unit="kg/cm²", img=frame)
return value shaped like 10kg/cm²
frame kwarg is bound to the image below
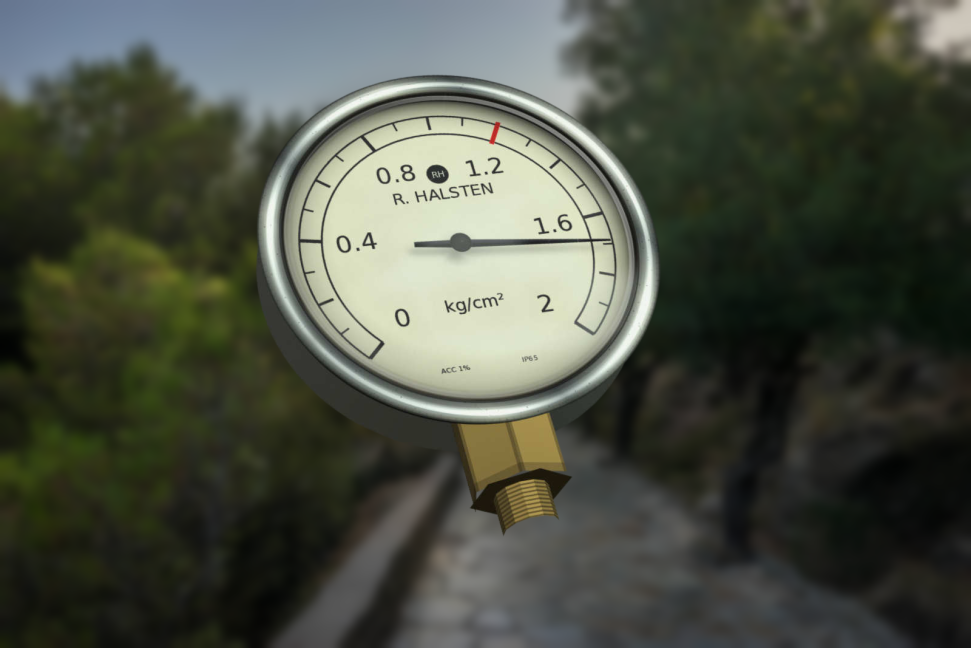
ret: 1.7kg/cm²
